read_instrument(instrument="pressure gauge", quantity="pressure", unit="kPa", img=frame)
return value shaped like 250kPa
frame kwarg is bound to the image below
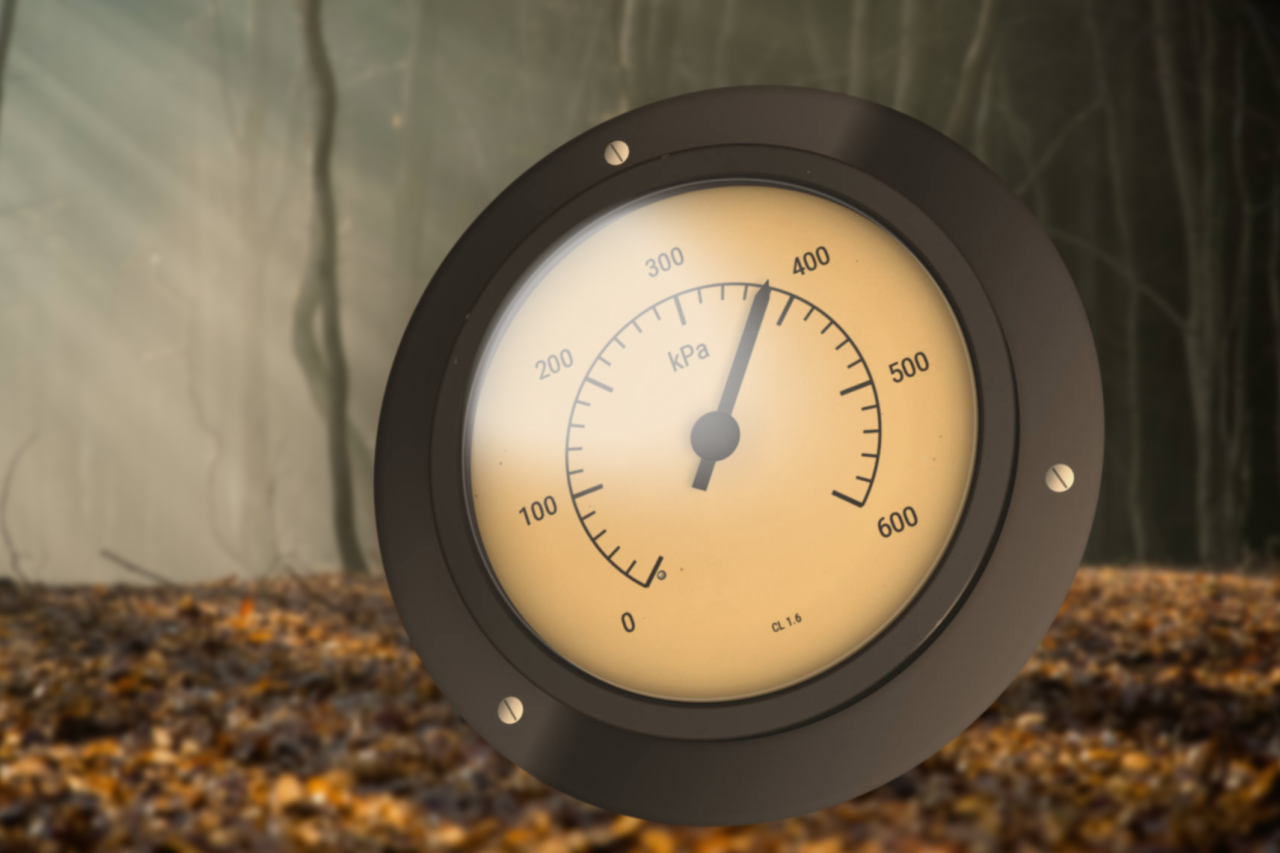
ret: 380kPa
